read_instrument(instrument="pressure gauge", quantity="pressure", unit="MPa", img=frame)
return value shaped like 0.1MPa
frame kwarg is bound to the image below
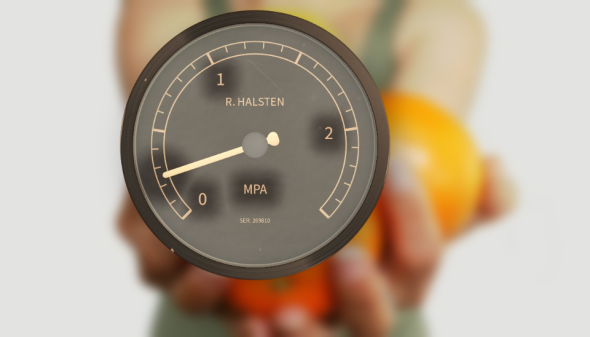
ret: 0.25MPa
